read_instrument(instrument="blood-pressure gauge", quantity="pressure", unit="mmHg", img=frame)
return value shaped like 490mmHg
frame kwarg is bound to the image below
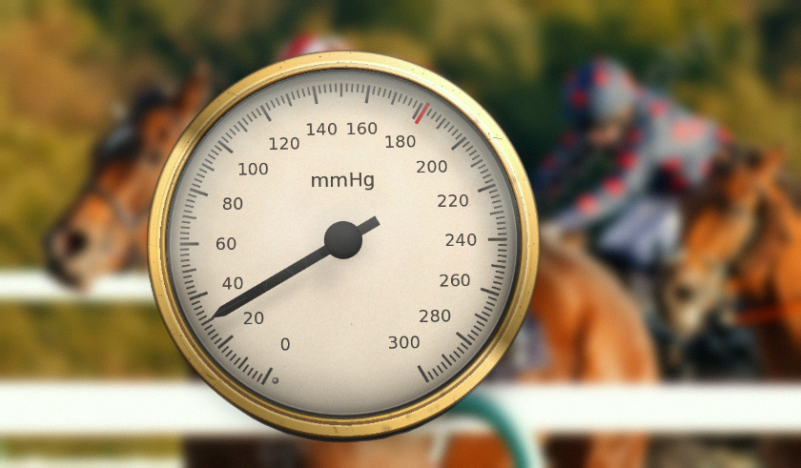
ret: 30mmHg
